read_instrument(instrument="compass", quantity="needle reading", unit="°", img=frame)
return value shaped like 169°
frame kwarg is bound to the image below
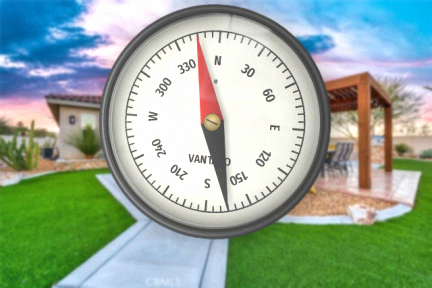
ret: 345°
